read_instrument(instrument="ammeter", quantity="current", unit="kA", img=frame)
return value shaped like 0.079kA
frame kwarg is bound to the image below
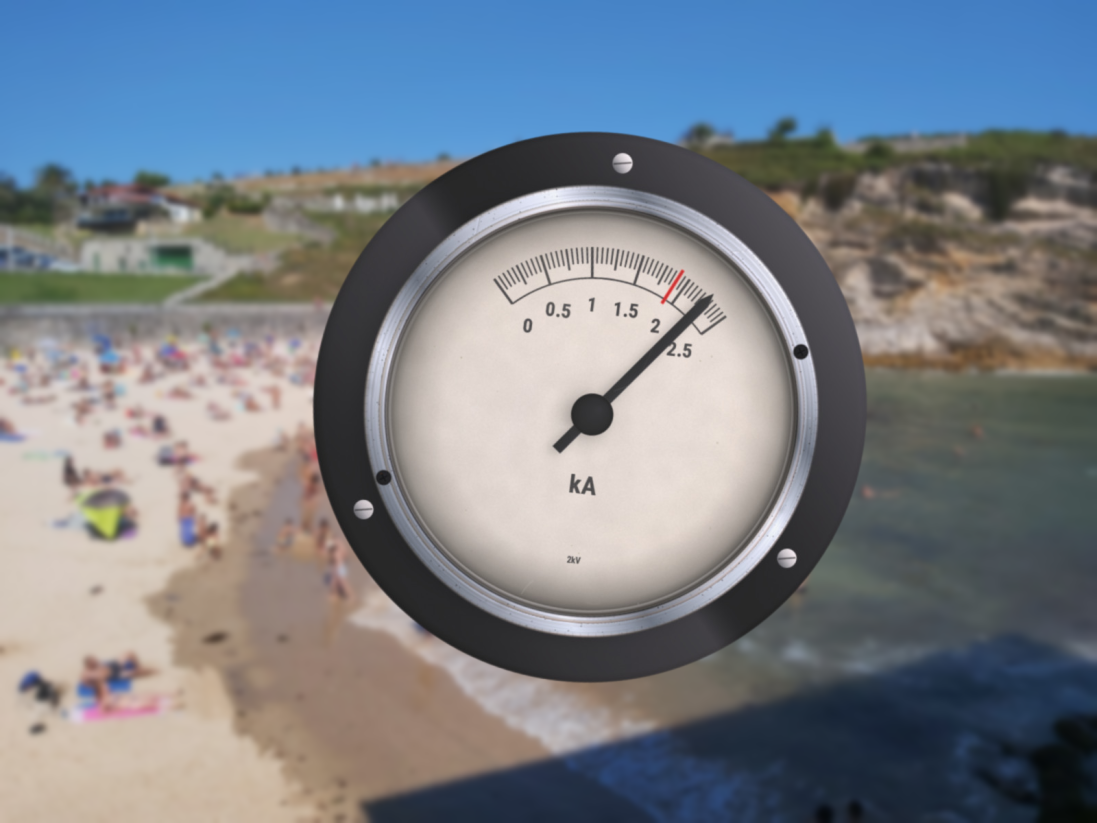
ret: 2.25kA
